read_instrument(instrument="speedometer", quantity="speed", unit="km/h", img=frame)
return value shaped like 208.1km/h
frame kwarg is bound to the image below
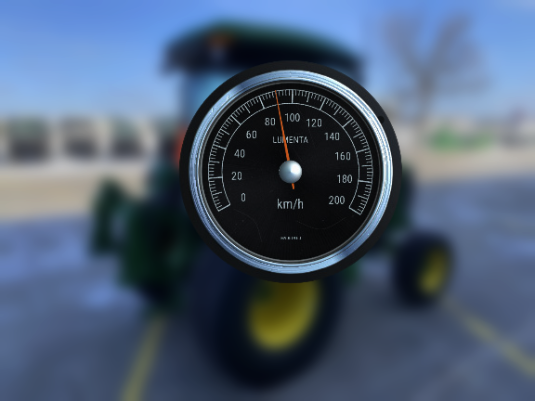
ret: 90km/h
